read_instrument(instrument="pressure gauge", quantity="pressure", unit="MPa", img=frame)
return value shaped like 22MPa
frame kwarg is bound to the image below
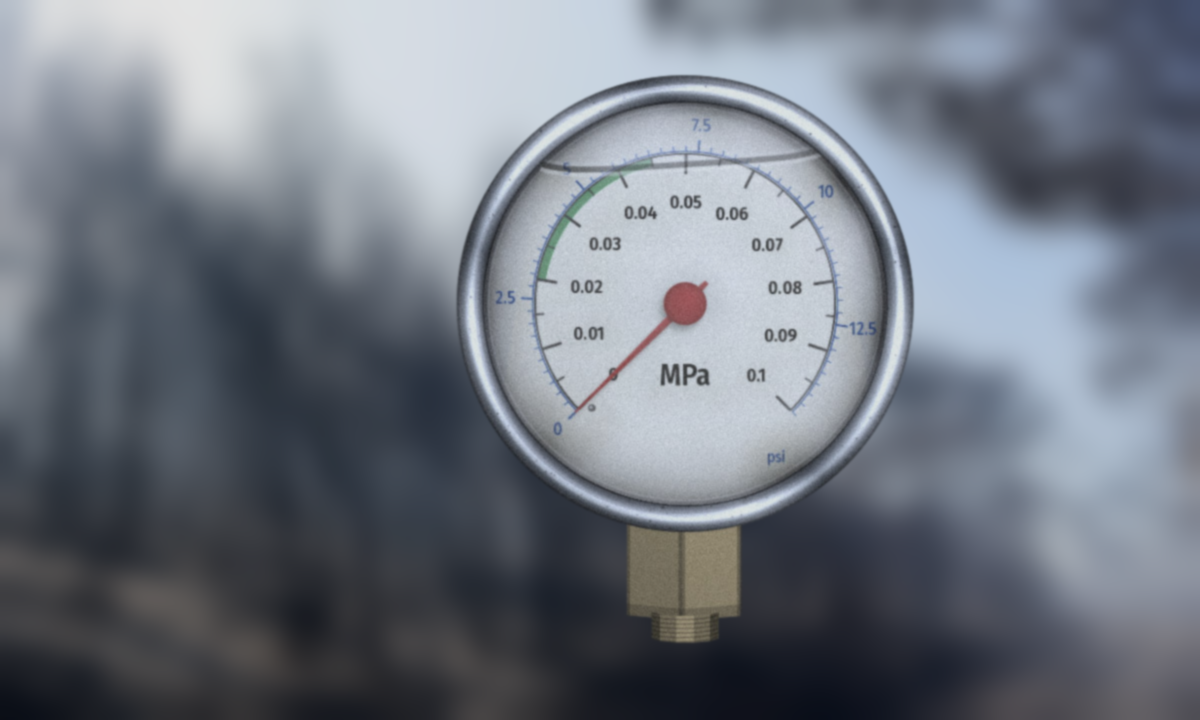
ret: 0MPa
